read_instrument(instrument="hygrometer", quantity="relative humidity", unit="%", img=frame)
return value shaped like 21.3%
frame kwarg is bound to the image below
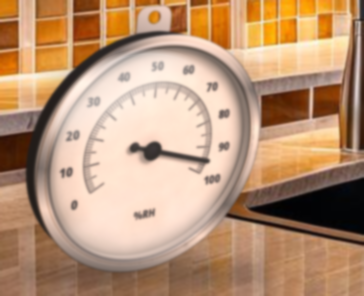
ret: 95%
